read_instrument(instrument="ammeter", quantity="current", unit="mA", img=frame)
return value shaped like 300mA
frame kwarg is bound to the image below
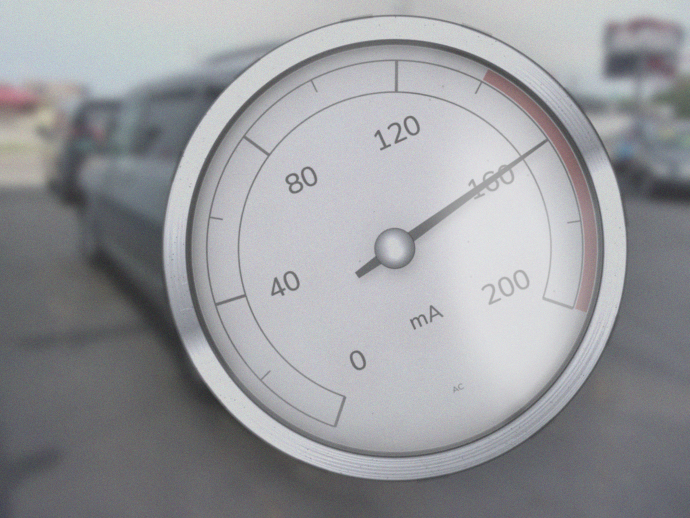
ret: 160mA
